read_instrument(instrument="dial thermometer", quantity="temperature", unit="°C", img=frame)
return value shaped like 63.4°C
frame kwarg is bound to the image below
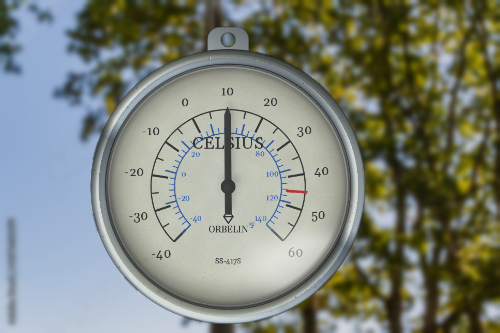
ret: 10°C
